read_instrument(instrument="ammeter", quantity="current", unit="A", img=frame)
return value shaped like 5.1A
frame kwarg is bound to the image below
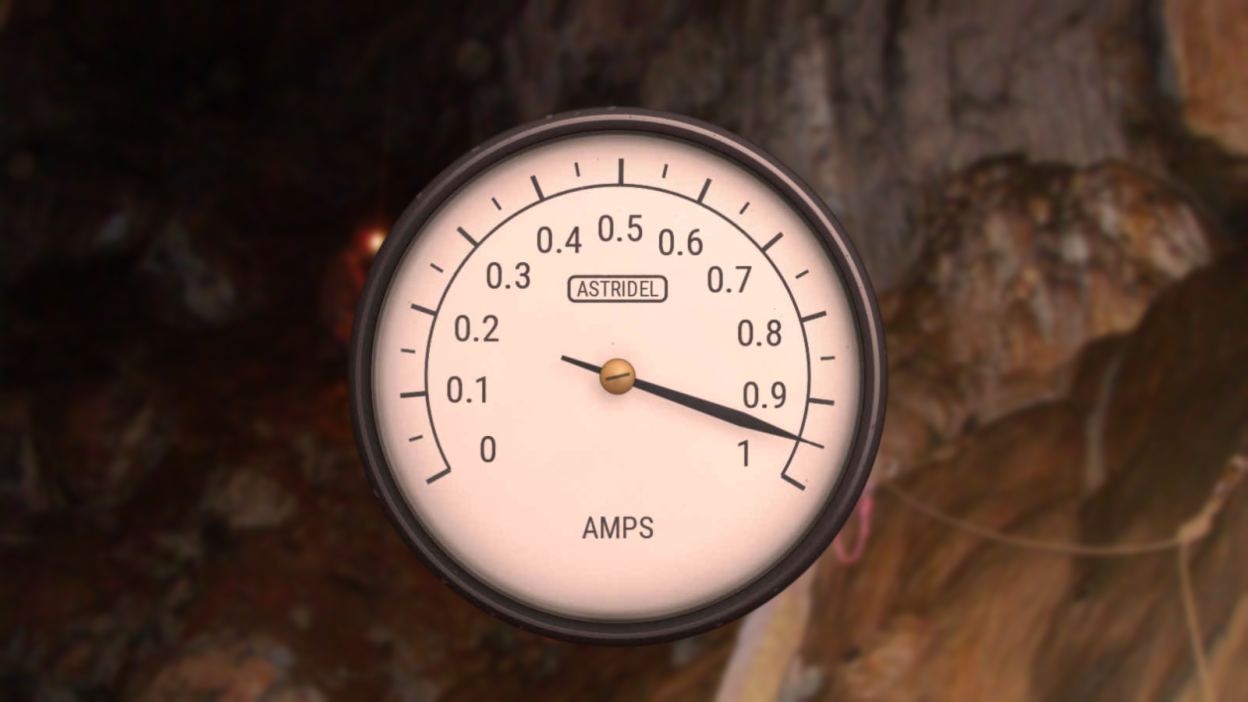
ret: 0.95A
